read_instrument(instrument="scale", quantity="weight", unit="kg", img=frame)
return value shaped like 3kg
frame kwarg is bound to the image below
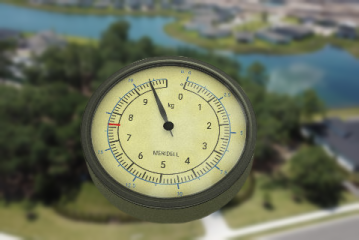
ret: 9.5kg
